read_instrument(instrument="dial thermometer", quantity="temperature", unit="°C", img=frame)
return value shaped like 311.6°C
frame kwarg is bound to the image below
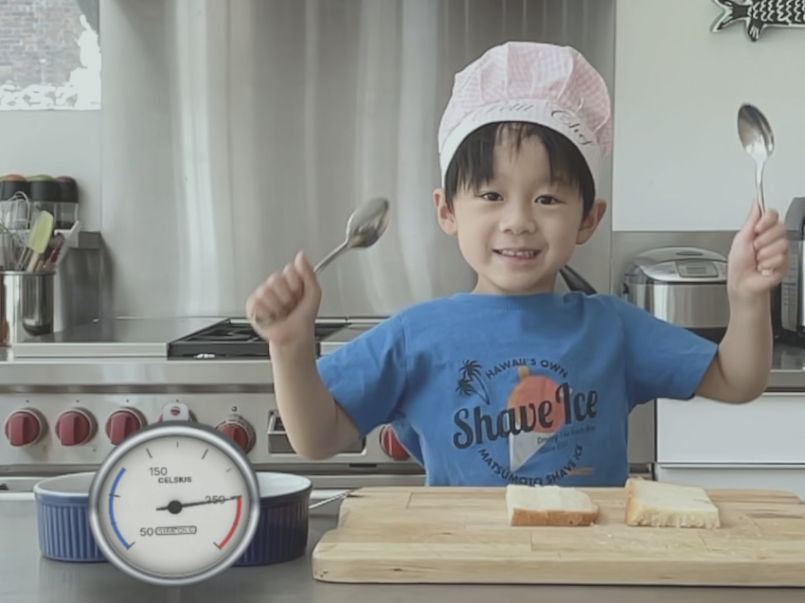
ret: 250°C
